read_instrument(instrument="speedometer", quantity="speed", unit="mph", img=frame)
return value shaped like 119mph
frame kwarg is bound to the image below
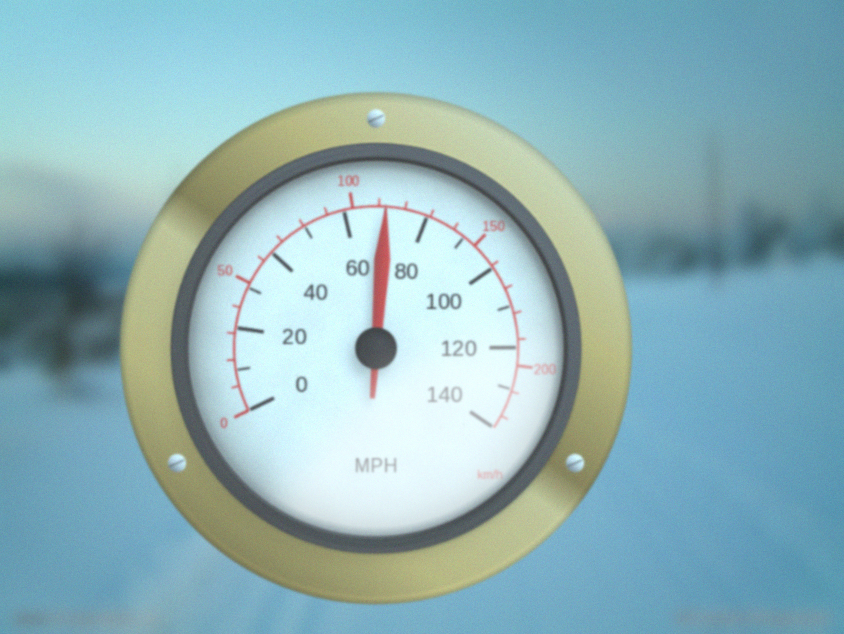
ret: 70mph
